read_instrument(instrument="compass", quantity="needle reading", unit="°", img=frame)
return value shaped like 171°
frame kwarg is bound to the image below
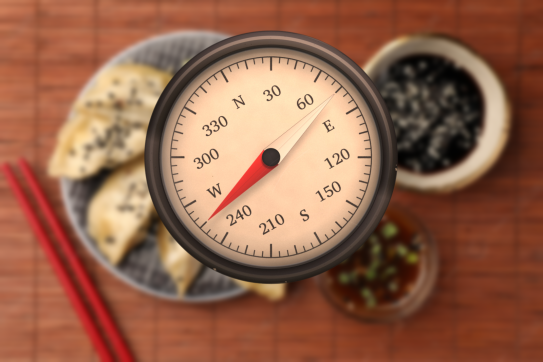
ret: 255°
